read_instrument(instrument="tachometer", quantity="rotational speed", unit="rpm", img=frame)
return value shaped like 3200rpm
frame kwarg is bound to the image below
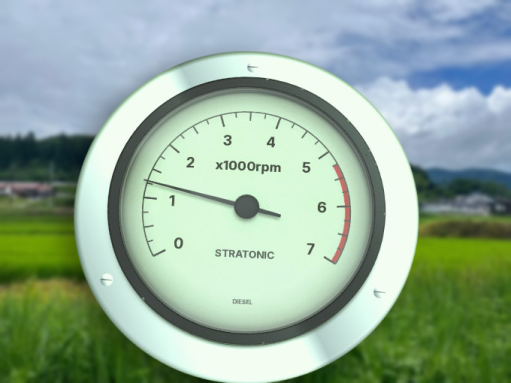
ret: 1250rpm
